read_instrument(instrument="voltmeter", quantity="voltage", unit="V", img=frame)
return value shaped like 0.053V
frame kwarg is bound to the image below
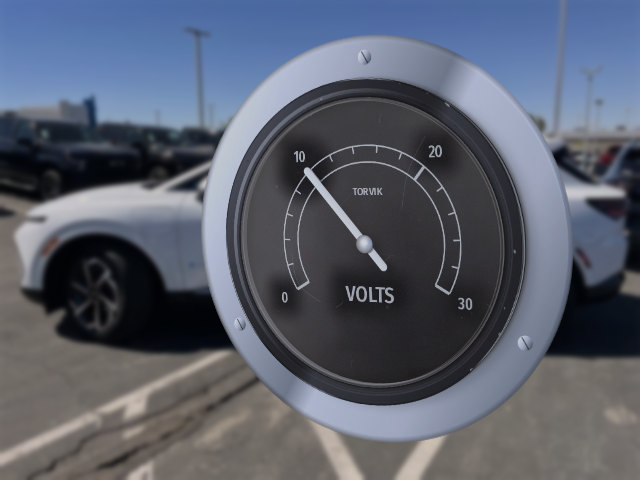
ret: 10V
